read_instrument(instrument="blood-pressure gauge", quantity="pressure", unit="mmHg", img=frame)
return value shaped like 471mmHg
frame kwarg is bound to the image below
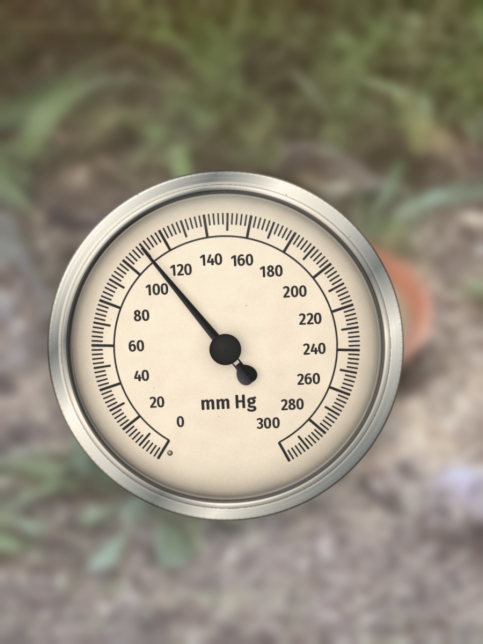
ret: 110mmHg
